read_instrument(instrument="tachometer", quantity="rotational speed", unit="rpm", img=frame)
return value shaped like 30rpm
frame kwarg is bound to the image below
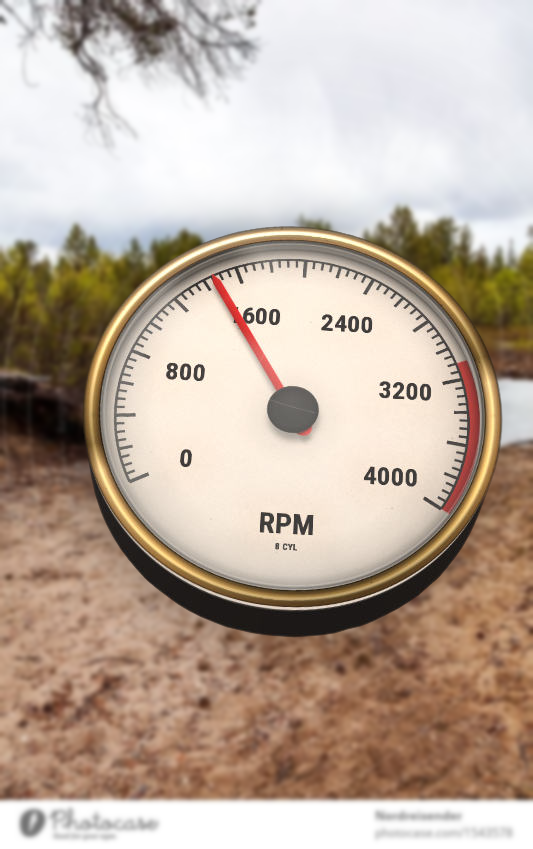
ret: 1450rpm
